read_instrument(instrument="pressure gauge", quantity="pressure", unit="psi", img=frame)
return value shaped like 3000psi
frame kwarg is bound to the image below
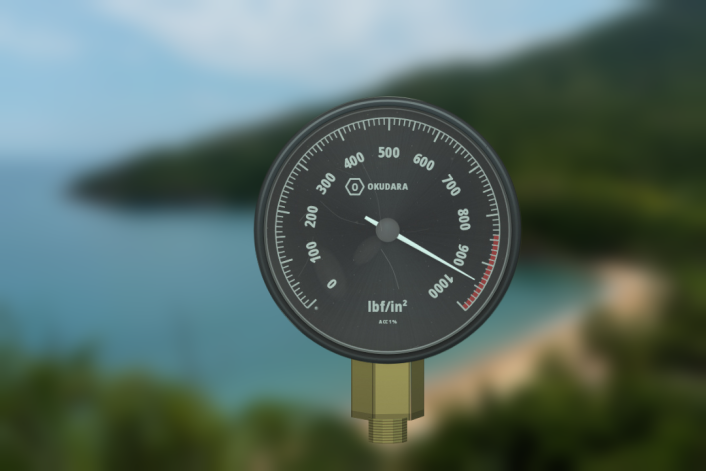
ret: 940psi
